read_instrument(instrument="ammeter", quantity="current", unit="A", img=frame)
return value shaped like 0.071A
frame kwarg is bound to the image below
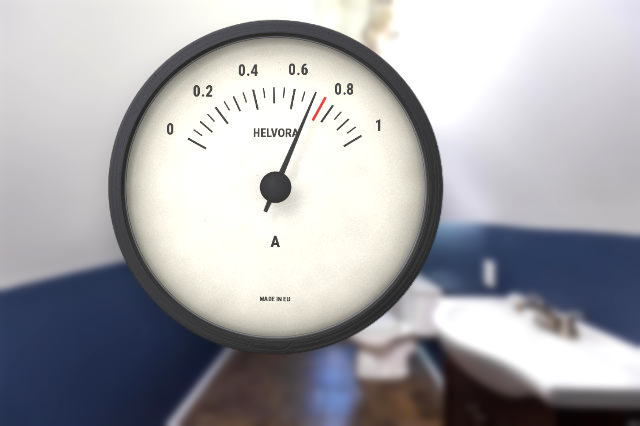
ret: 0.7A
